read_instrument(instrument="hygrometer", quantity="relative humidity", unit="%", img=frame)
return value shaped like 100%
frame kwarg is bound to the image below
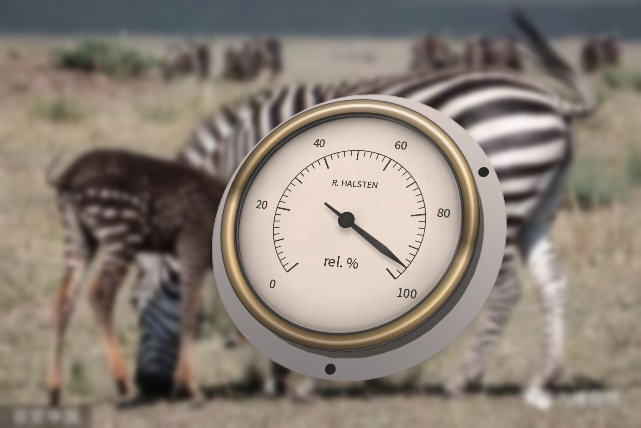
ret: 96%
